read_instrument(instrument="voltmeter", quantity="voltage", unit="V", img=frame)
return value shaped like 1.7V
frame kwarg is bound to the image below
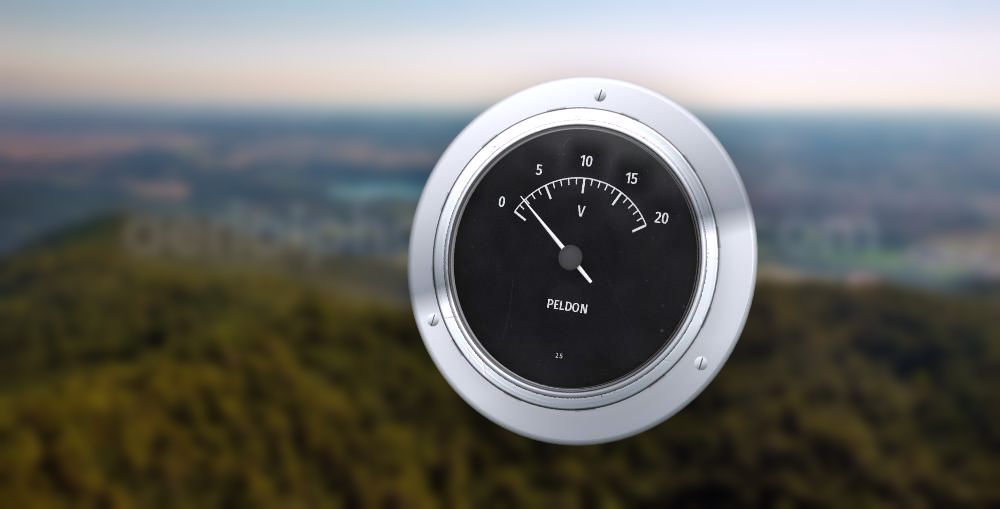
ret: 2V
